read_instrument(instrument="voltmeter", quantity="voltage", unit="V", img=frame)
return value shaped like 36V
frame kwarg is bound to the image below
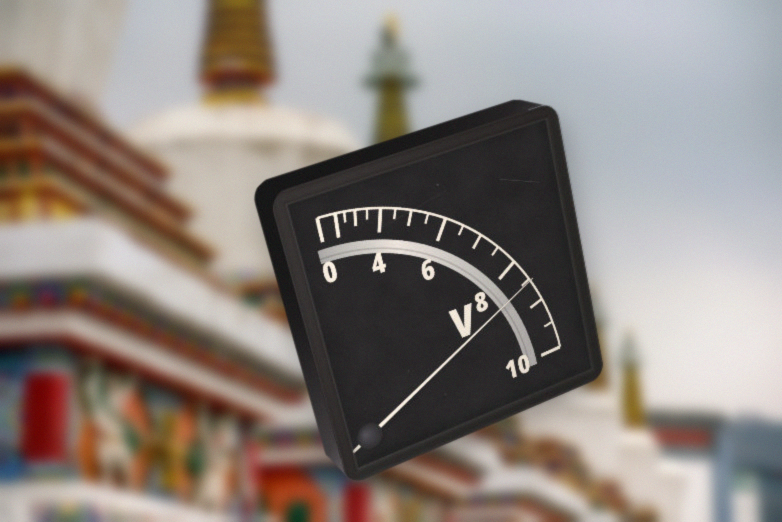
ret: 8.5V
